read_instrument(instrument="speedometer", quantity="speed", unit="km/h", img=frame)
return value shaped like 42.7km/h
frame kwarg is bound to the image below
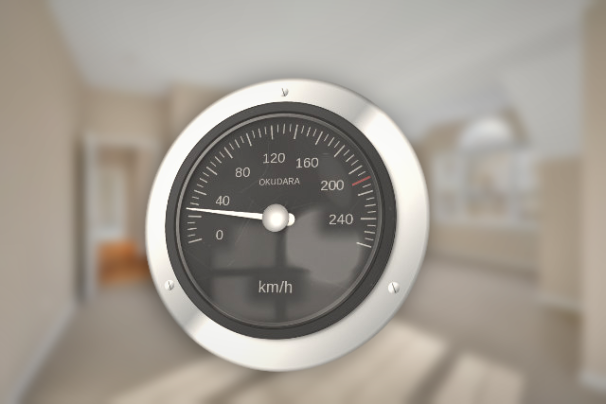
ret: 25km/h
